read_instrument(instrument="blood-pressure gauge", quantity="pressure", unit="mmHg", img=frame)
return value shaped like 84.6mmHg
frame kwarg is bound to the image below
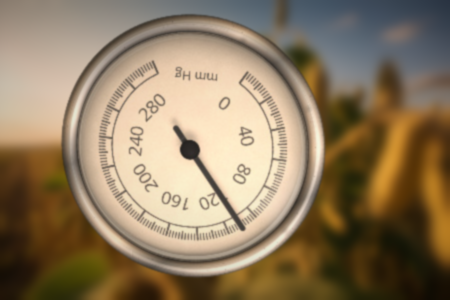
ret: 110mmHg
